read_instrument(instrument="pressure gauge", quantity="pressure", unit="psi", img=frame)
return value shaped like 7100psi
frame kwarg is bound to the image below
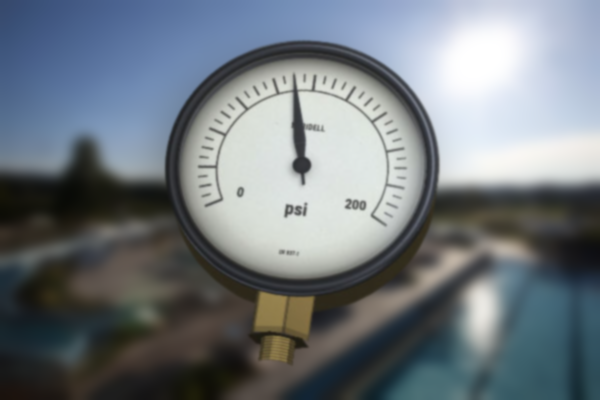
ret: 90psi
